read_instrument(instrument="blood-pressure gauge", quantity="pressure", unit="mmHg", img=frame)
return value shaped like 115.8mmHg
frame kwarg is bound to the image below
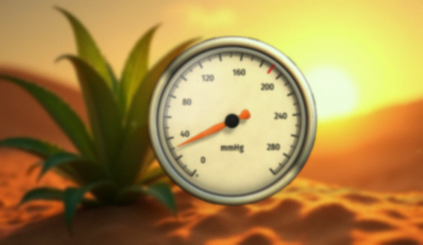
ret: 30mmHg
